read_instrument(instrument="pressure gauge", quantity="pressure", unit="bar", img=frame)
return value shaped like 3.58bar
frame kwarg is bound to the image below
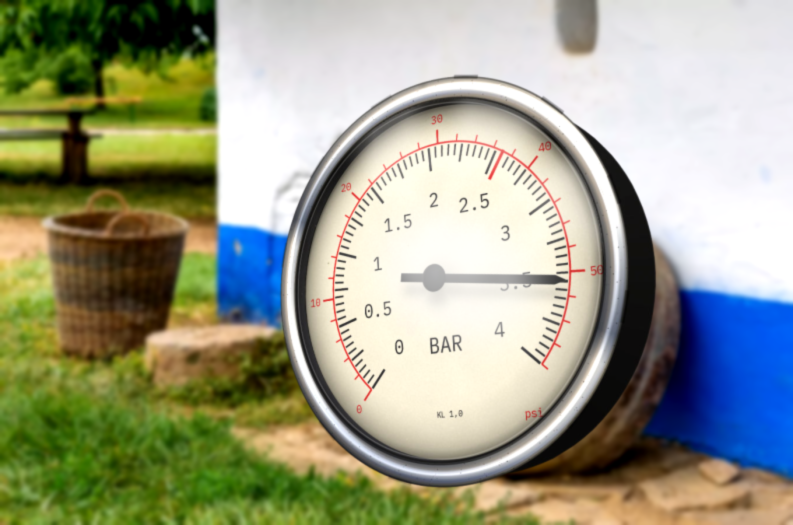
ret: 3.5bar
